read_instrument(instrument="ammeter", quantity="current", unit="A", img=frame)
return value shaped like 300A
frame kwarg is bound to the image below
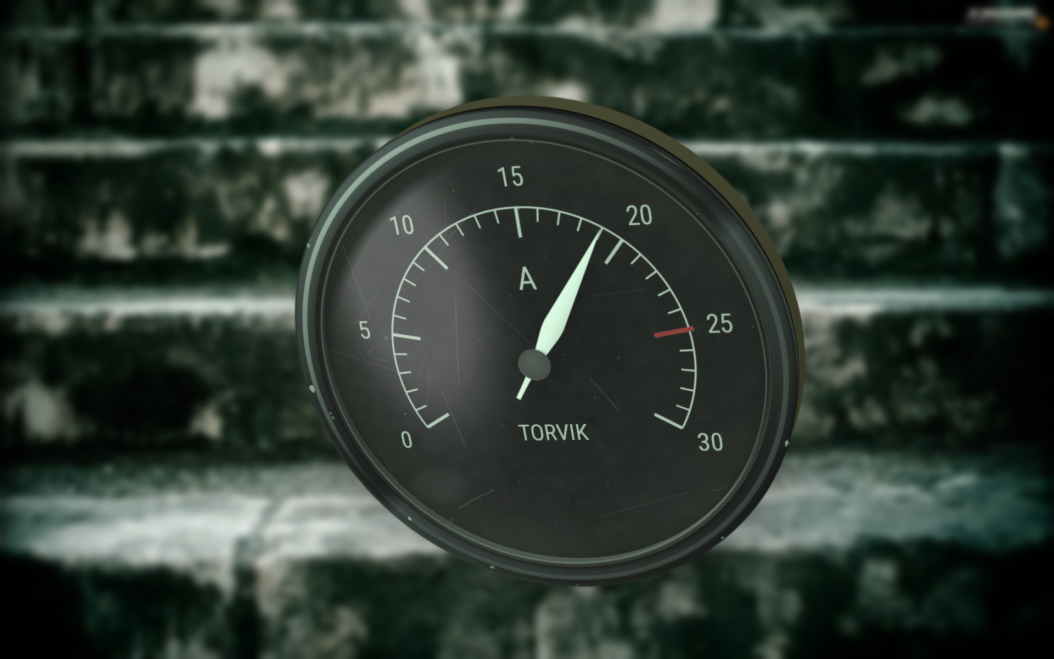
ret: 19A
